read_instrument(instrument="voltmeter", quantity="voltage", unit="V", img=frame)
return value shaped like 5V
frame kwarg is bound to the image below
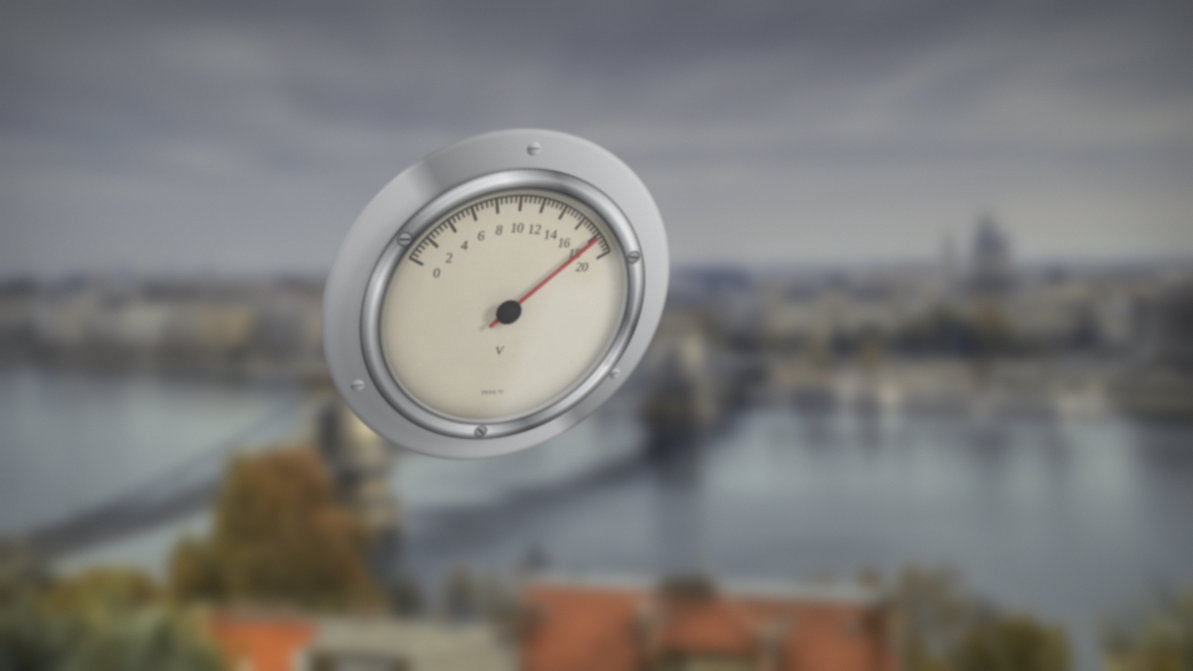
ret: 18V
